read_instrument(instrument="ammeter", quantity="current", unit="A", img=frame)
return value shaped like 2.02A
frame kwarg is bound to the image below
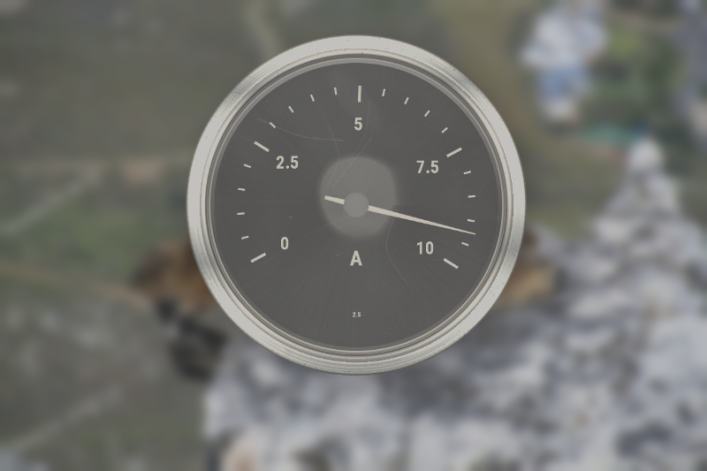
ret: 9.25A
